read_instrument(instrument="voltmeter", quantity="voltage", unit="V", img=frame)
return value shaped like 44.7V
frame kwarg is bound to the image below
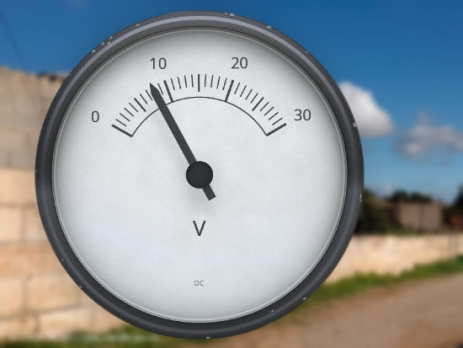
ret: 8V
